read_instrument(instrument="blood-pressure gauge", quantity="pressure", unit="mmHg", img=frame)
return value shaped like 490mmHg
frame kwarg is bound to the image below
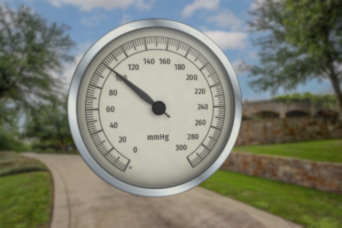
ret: 100mmHg
